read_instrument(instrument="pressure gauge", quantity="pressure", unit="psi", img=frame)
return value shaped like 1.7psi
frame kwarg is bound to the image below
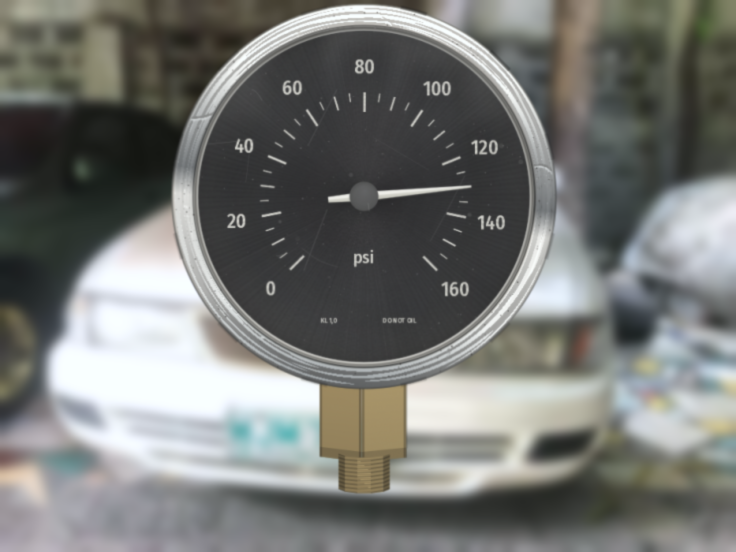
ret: 130psi
